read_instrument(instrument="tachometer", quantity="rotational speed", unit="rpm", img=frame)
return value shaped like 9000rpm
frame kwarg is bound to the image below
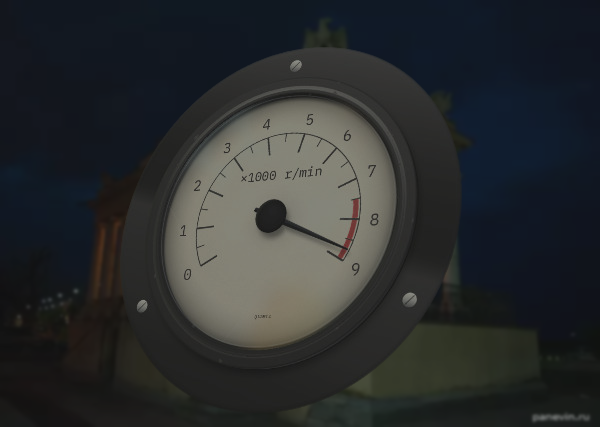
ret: 8750rpm
